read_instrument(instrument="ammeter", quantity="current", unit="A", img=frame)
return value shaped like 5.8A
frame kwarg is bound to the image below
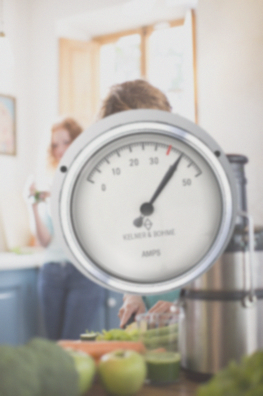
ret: 40A
